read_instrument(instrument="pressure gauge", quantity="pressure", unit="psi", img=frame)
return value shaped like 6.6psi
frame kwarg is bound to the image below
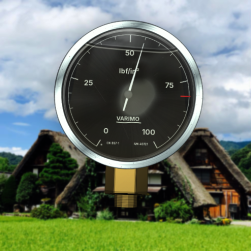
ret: 55psi
